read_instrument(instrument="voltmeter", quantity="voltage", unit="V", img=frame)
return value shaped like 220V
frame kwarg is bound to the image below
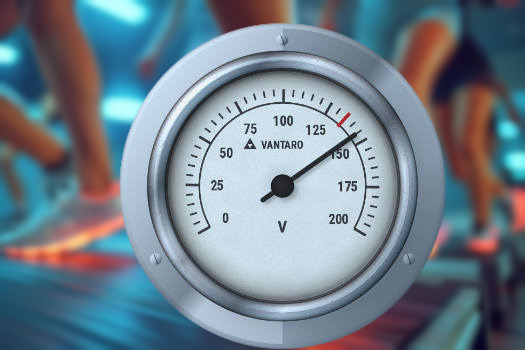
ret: 145V
